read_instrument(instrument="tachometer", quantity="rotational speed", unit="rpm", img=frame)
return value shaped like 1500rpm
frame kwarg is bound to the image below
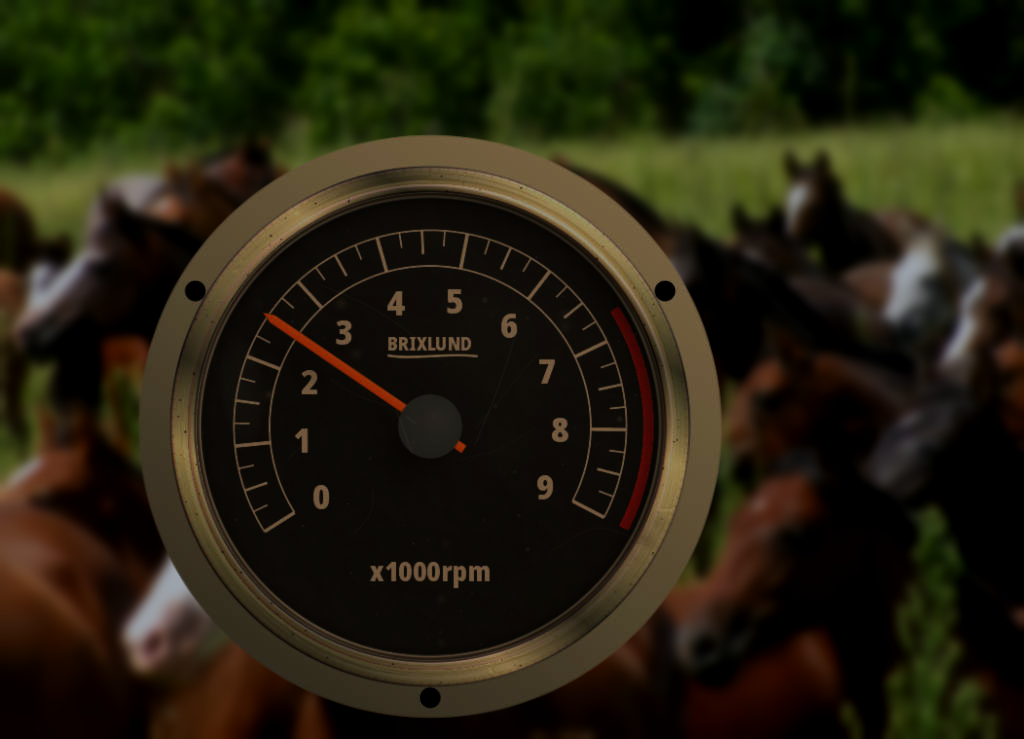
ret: 2500rpm
